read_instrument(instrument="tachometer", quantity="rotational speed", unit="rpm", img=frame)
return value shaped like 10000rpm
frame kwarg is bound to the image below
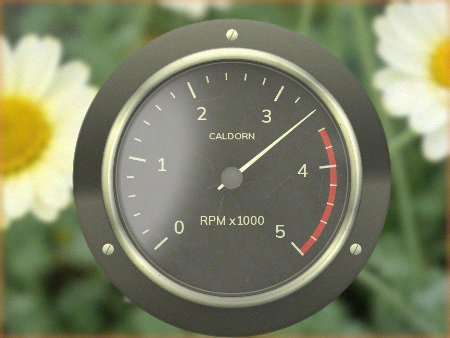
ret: 3400rpm
